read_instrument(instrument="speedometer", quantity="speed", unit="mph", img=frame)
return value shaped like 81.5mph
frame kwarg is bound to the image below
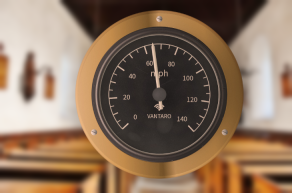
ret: 65mph
